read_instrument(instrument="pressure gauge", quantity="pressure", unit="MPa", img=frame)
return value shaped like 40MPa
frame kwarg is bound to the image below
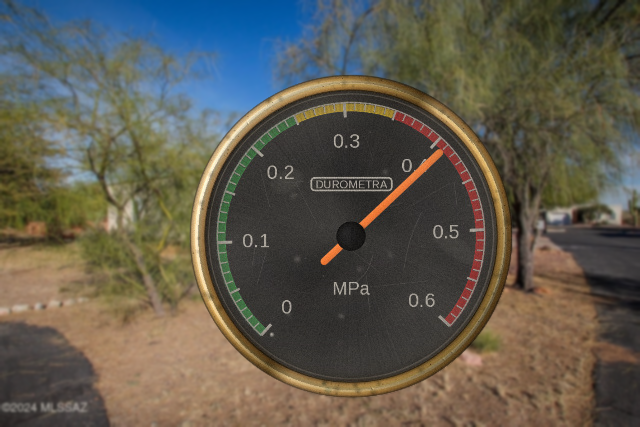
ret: 0.41MPa
